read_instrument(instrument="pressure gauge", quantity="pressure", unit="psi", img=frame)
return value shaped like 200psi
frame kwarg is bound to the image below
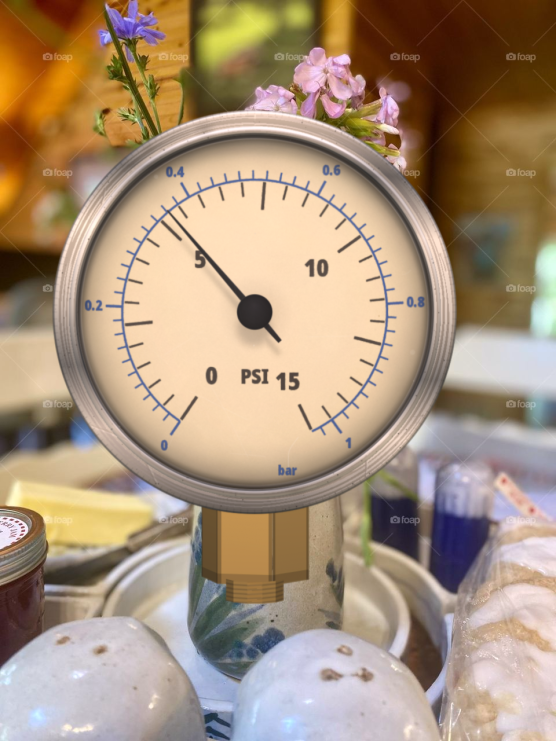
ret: 5.25psi
